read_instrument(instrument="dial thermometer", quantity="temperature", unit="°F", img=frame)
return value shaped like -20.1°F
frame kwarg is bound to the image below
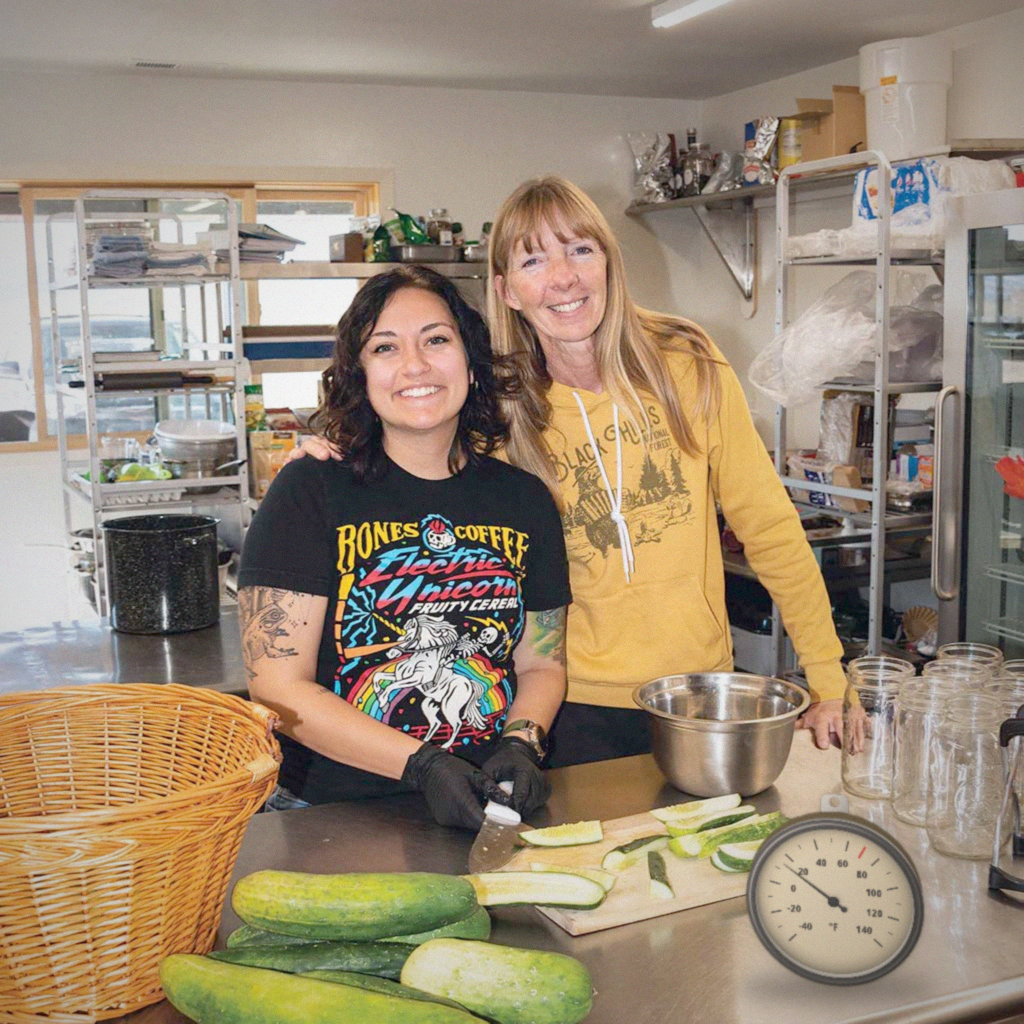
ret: 15°F
